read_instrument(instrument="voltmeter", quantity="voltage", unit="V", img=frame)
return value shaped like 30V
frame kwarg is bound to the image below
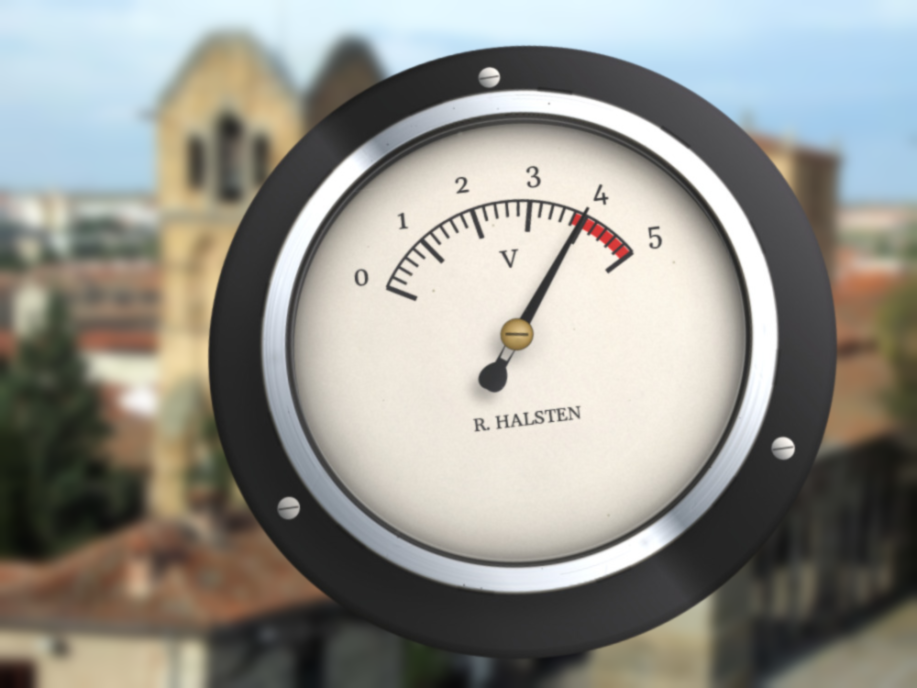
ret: 4V
